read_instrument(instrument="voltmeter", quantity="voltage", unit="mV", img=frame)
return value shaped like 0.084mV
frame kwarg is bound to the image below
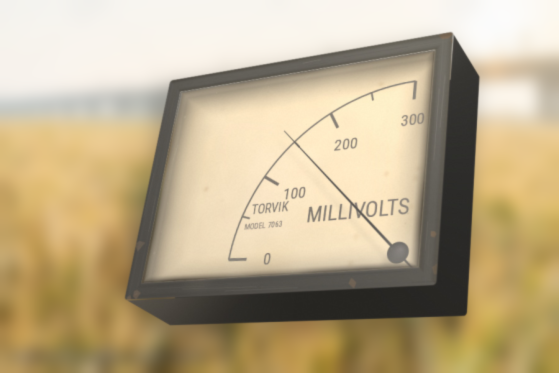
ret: 150mV
